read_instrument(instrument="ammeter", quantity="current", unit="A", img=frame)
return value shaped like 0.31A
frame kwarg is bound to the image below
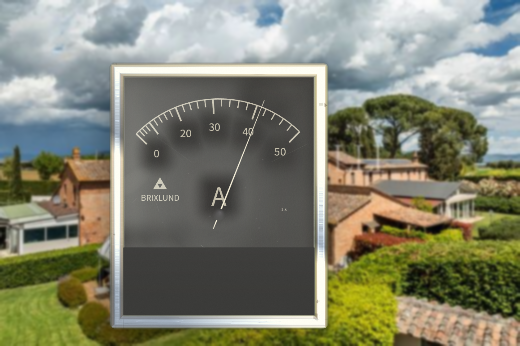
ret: 41A
